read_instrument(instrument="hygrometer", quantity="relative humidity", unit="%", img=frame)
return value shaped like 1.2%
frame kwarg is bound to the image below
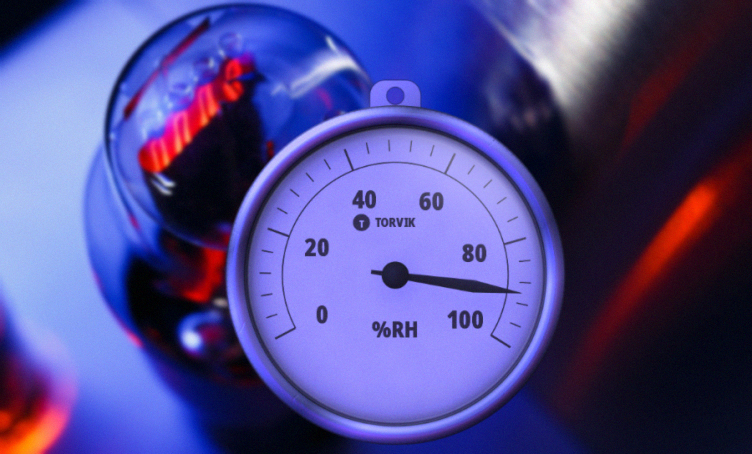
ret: 90%
